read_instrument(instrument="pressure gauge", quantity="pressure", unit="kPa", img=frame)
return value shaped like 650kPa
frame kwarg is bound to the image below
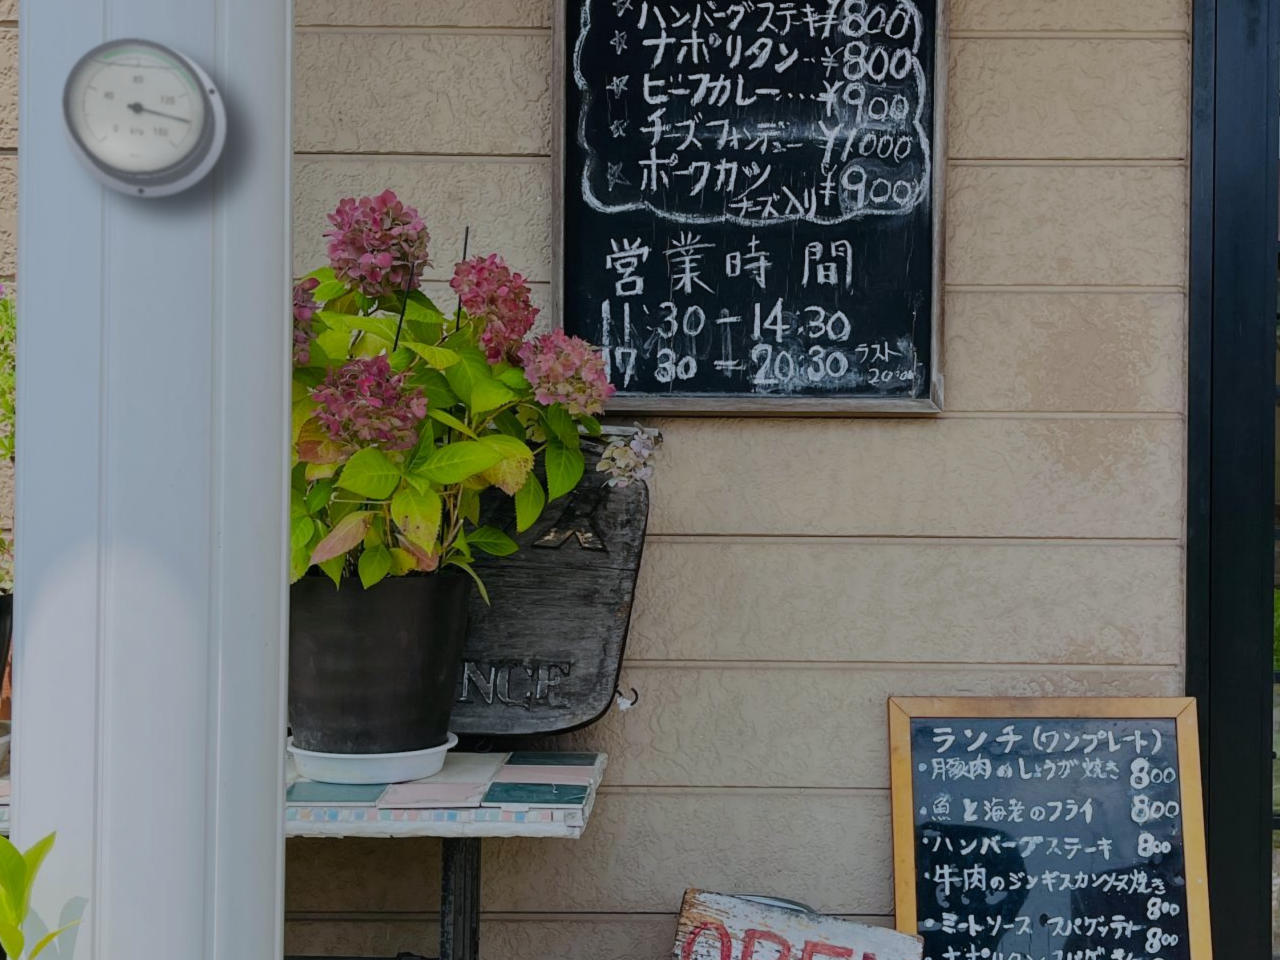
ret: 140kPa
